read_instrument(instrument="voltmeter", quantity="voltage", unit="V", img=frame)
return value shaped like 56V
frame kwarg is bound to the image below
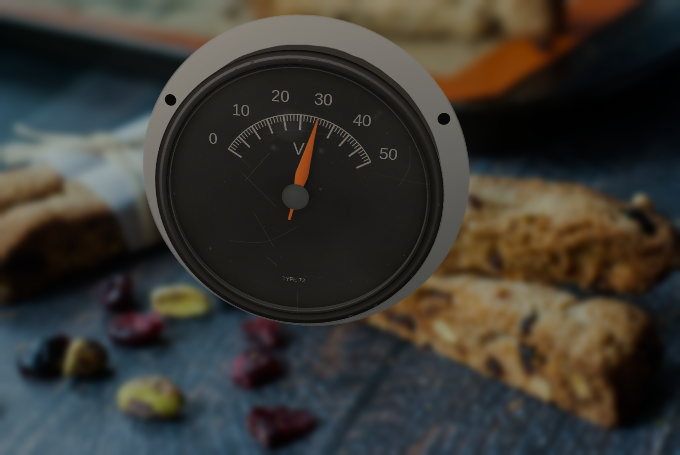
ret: 30V
